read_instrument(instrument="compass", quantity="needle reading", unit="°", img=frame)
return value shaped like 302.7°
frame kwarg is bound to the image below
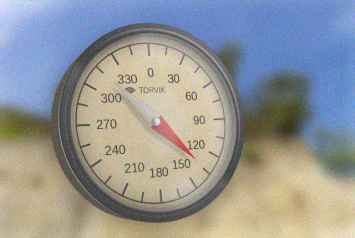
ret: 135°
